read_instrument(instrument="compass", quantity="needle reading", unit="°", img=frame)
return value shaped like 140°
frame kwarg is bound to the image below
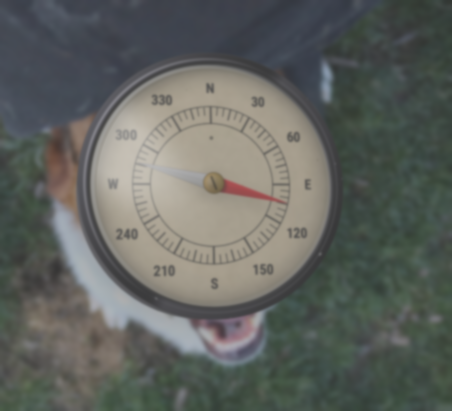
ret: 105°
